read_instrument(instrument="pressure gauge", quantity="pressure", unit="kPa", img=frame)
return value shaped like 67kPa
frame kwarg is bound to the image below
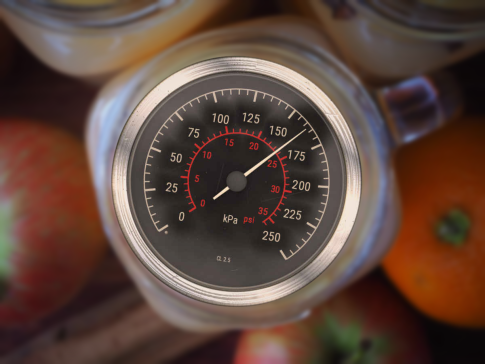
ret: 162.5kPa
